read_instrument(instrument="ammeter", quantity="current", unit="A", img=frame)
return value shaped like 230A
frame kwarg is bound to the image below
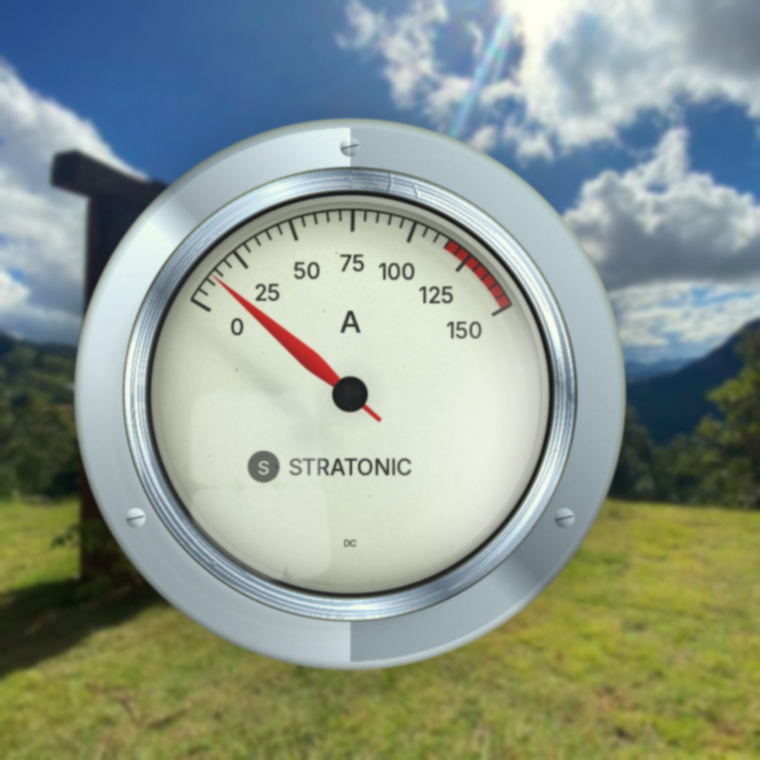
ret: 12.5A
